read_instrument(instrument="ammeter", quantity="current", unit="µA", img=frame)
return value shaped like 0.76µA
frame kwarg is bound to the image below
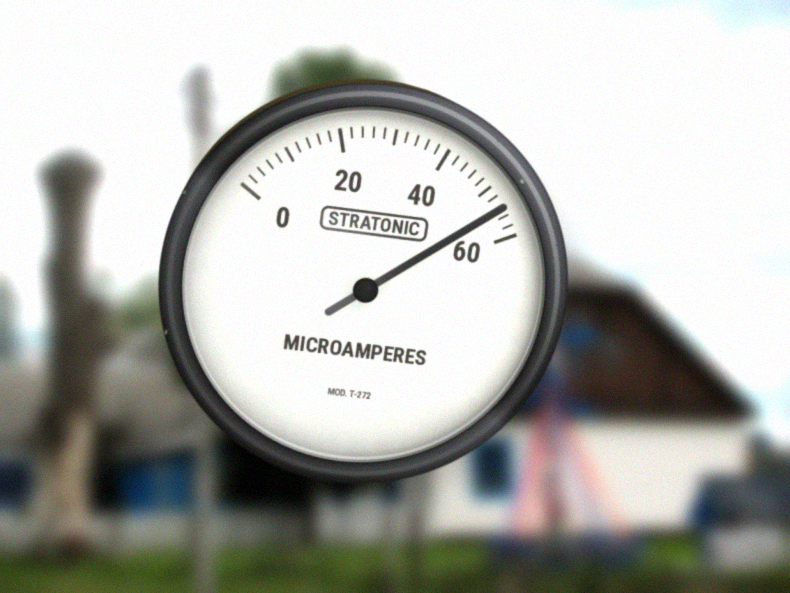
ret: 54µA
